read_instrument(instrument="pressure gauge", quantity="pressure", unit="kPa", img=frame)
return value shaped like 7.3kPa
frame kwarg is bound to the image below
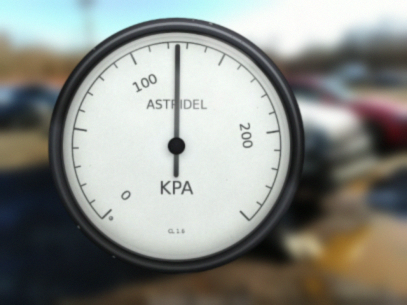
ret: 125kPa
